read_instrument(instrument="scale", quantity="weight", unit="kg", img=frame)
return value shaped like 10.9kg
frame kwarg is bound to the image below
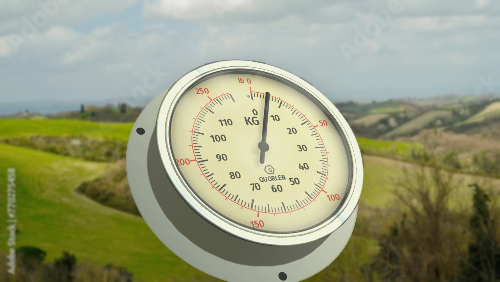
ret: 5kg
